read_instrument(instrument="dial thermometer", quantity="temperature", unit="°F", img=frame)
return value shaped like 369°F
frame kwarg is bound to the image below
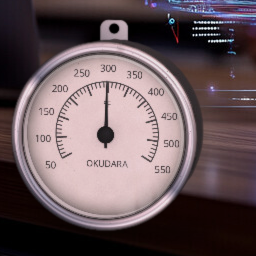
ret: 300°F
